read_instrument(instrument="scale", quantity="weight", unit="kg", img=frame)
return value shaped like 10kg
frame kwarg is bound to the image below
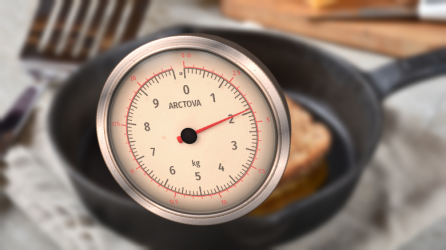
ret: 1.9kg
